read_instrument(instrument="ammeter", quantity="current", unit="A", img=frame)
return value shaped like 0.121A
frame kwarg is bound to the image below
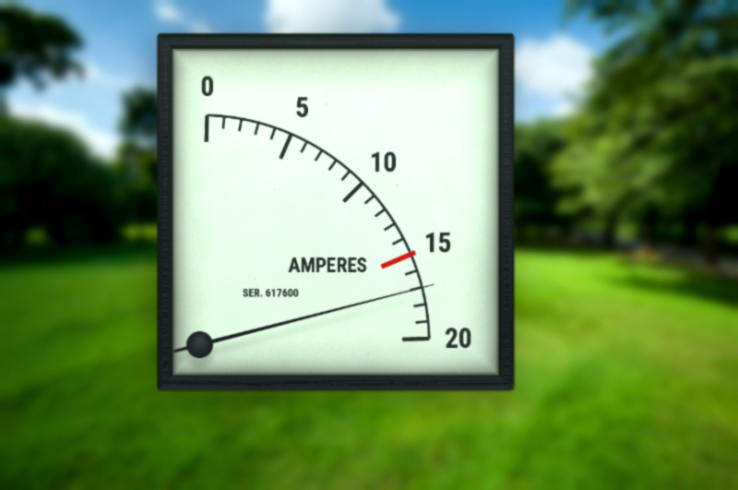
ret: 17A
